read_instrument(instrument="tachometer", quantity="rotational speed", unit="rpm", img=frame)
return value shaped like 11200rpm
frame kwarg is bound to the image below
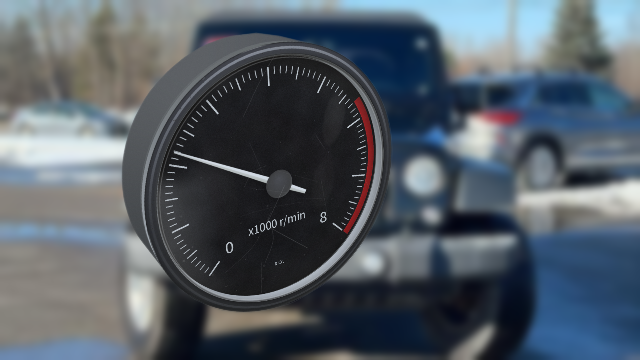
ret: 2200rpm
